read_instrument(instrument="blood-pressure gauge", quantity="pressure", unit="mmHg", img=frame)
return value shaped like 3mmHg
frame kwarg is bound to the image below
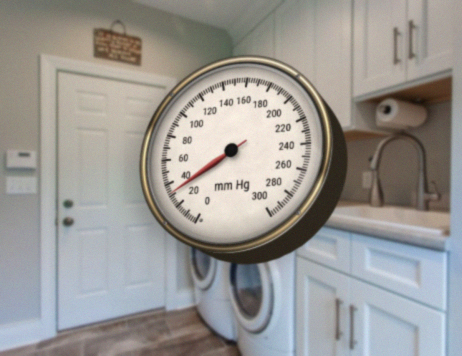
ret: 30mmHg
